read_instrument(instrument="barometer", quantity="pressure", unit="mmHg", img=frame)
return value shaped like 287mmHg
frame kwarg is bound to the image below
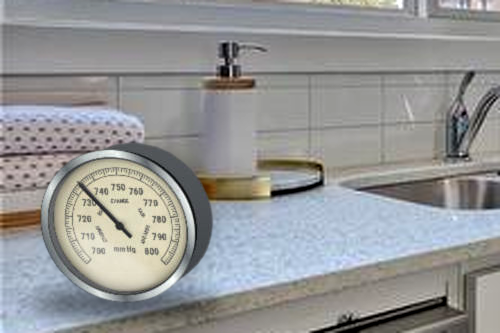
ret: 735mmHg
